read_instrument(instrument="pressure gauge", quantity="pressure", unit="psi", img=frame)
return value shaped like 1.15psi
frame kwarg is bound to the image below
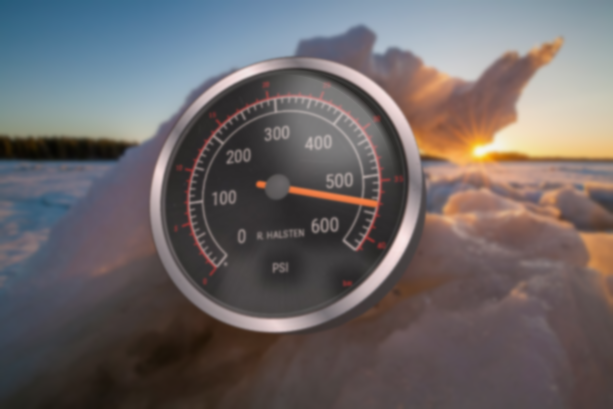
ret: 540psi
